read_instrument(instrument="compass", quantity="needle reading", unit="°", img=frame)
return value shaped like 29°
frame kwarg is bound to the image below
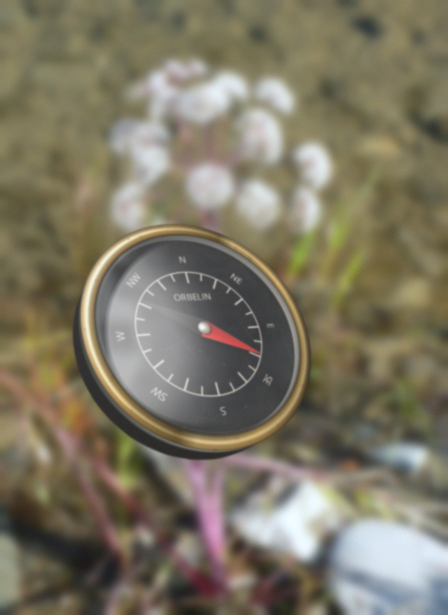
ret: 120°
